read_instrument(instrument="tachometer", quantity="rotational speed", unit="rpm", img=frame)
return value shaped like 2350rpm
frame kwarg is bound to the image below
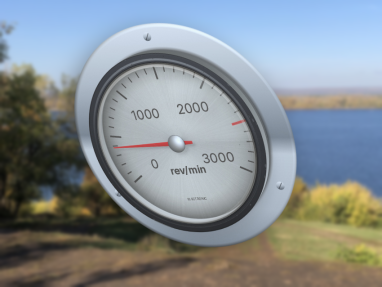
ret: 400rpm
